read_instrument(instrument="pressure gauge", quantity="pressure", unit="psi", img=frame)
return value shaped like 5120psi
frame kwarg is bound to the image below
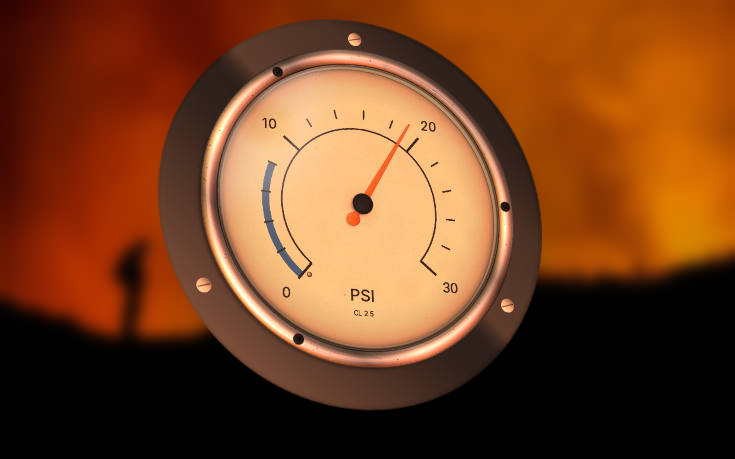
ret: 19psi
